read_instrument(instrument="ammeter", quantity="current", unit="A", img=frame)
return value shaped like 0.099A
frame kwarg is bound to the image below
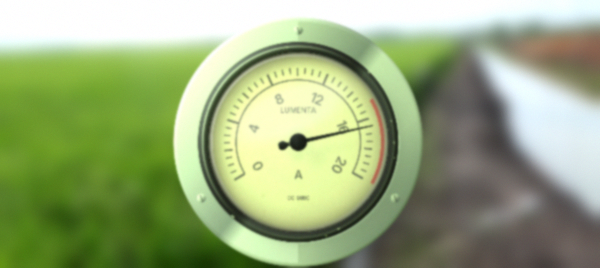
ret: 16.5A
